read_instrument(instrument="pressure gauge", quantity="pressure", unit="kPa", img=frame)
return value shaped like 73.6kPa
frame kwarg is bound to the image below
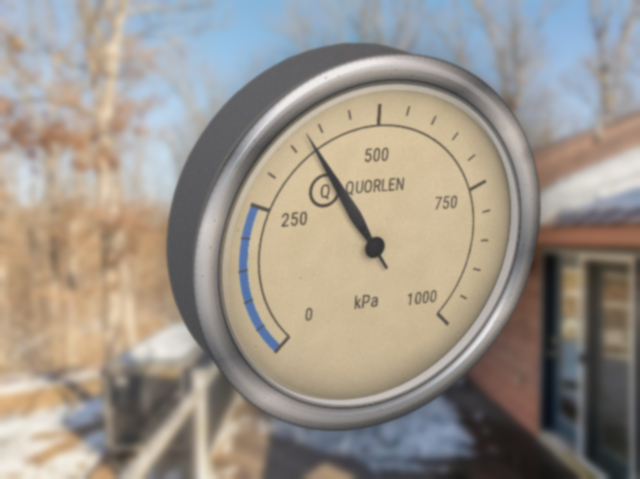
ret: 375kPa
